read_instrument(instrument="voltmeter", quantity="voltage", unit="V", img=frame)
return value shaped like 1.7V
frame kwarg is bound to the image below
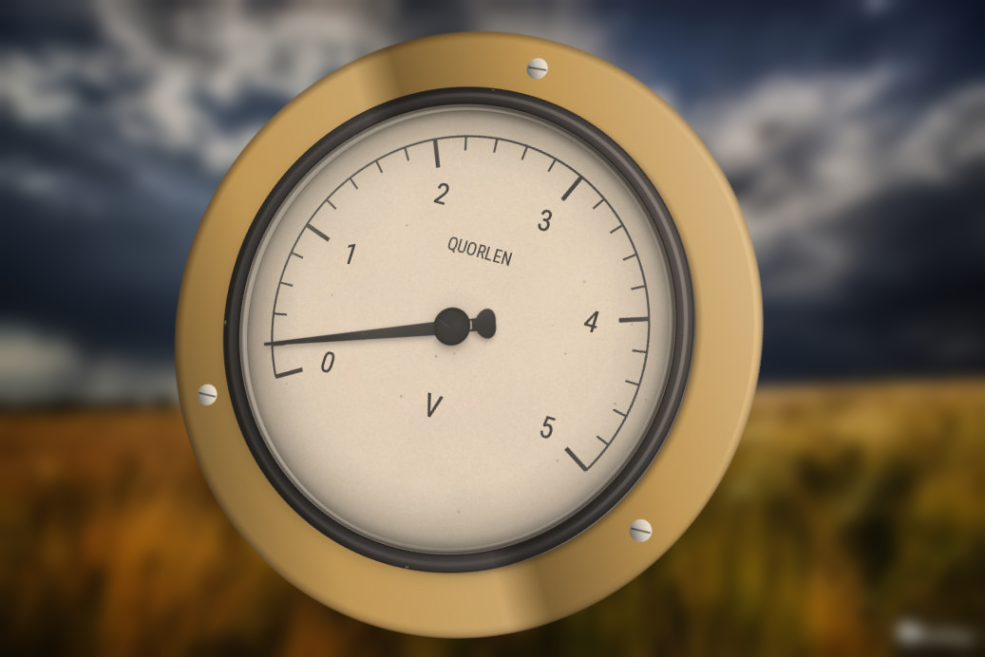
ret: 0.2V
